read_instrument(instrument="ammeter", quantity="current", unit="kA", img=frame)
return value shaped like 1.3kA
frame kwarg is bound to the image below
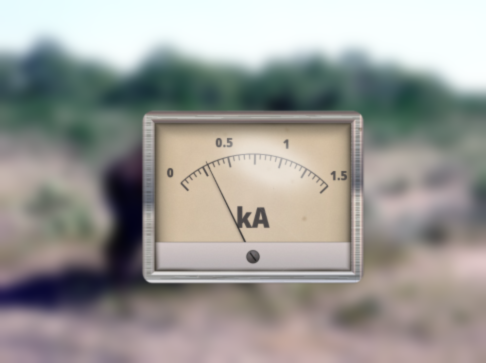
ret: 0.3kA
